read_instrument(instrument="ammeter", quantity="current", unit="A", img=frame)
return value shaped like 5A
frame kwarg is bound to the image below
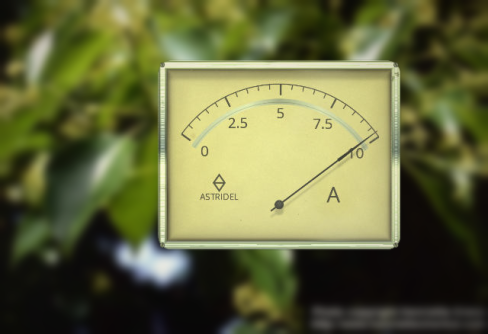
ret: 9.75A
